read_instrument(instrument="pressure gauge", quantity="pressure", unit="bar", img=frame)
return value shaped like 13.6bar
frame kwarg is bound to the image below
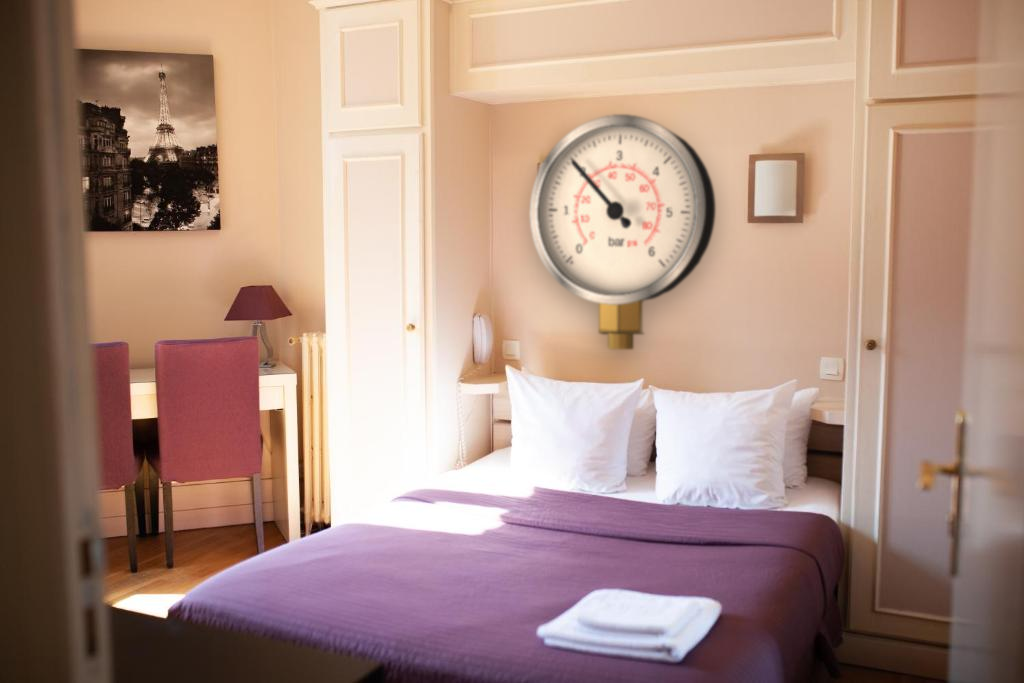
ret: 2bar
